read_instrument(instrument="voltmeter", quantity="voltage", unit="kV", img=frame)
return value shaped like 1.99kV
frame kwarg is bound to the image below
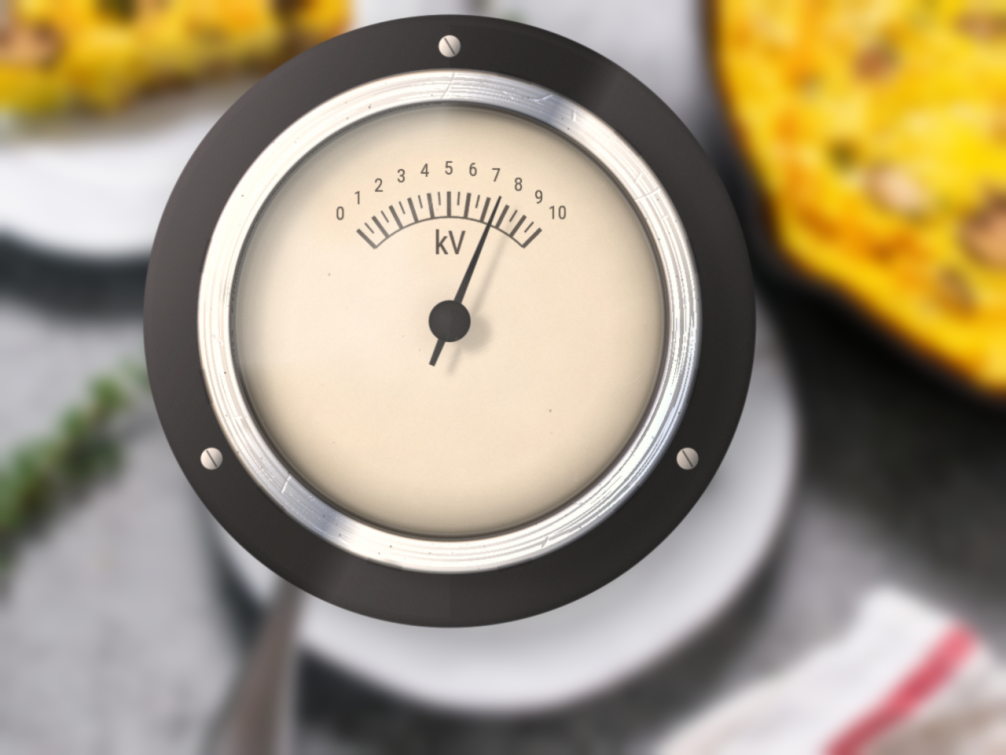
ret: 7.5kV
